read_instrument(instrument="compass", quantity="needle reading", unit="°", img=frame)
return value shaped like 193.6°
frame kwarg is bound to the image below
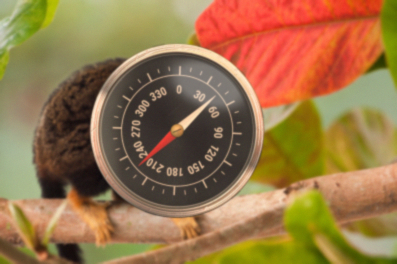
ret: 225°
